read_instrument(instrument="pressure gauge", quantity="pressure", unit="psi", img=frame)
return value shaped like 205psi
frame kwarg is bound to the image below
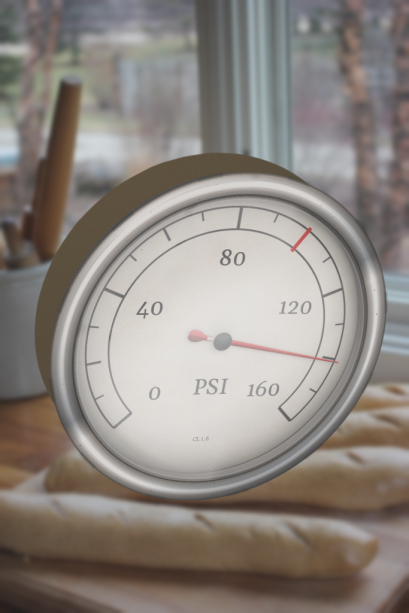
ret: 140psi
